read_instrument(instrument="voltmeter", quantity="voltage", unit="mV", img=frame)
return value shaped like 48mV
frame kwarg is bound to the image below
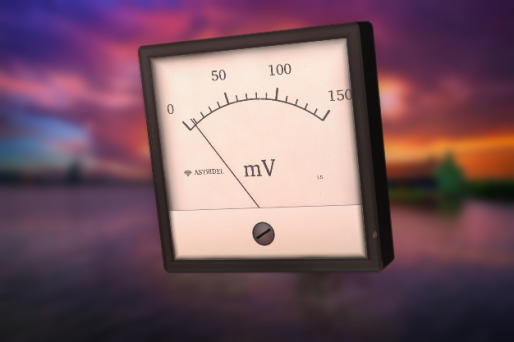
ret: 10mV
